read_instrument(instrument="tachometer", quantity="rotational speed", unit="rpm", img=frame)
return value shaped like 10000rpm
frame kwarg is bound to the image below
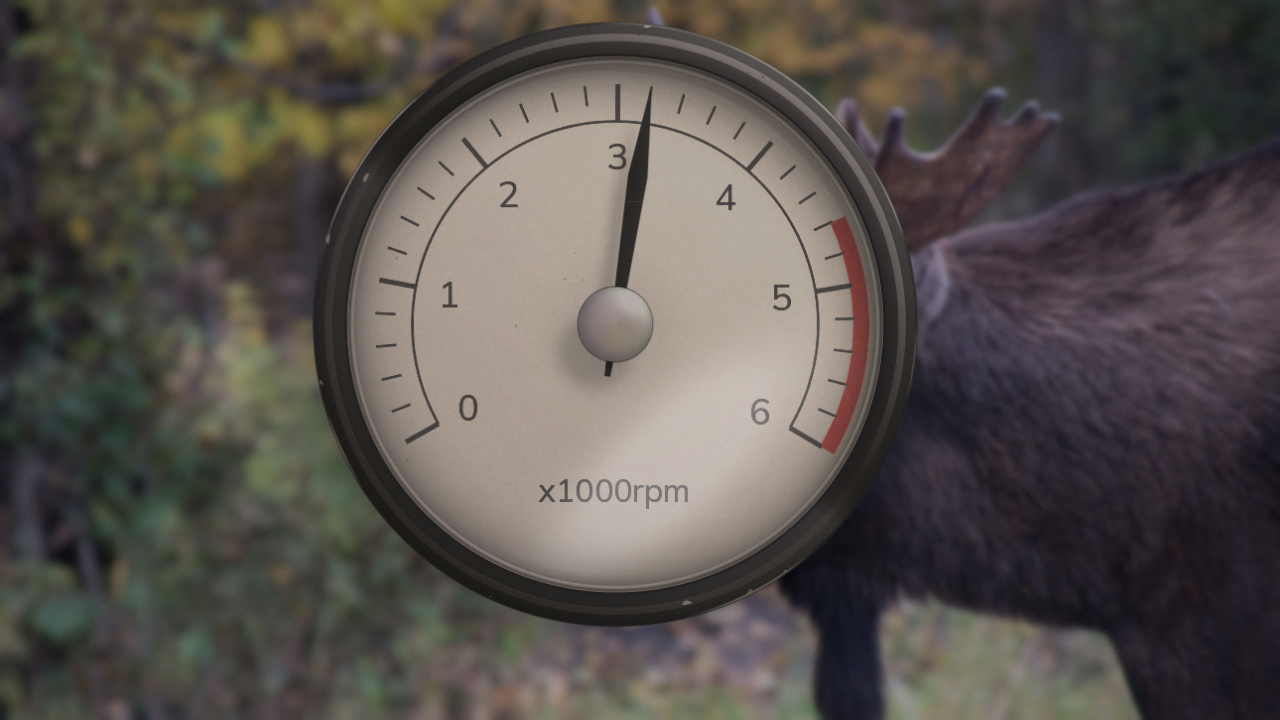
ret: 3200rpm
